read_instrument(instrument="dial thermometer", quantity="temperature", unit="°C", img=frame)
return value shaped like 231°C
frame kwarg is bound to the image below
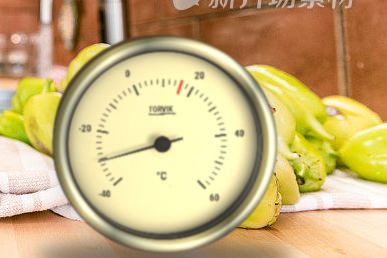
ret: -30°C
